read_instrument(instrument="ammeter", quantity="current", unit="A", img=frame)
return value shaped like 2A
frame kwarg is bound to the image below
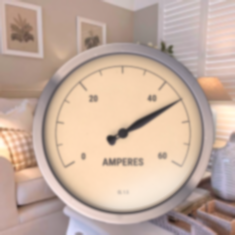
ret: 45A
